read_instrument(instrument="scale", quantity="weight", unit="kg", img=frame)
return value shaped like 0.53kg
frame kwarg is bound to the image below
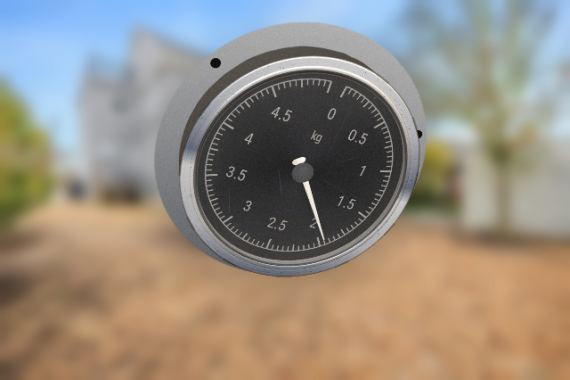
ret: 1.95kg
